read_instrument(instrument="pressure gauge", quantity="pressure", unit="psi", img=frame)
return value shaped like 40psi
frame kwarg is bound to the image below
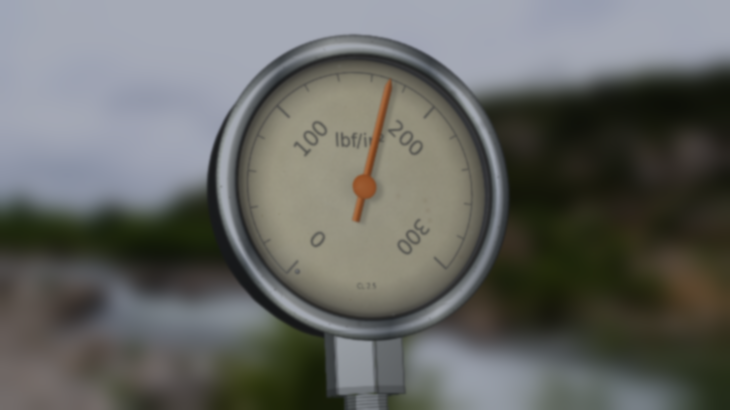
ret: 170psi
